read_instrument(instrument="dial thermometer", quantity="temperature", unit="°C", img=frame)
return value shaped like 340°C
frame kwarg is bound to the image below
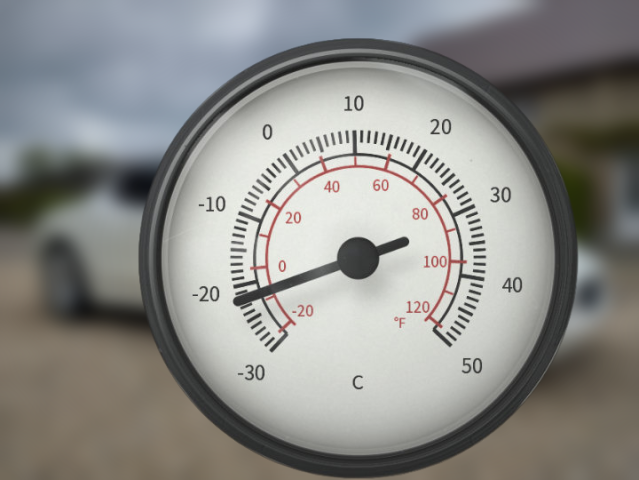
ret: -22°C
